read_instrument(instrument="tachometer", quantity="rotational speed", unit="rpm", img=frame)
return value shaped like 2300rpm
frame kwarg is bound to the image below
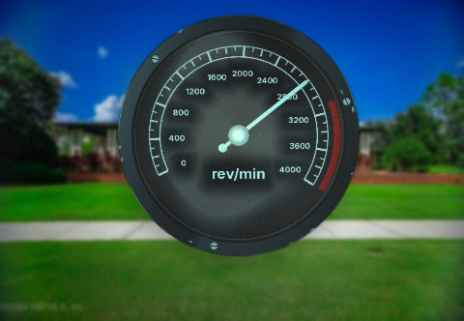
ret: 2800rpm
